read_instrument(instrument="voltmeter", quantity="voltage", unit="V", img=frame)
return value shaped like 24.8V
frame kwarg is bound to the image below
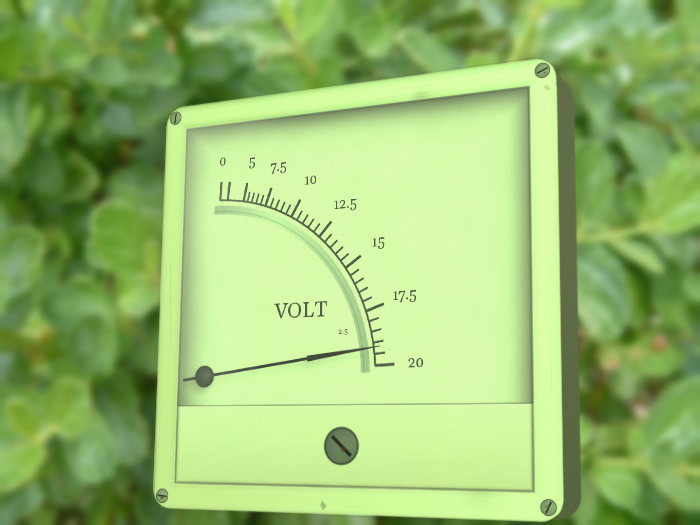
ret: 19.25V
